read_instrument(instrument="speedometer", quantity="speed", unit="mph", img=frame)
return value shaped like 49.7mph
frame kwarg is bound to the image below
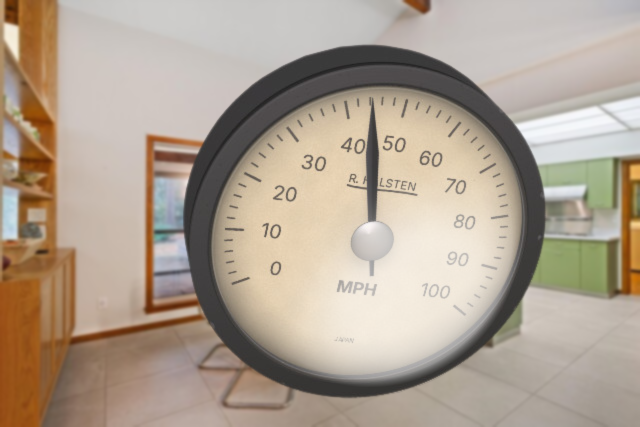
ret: 44mph
